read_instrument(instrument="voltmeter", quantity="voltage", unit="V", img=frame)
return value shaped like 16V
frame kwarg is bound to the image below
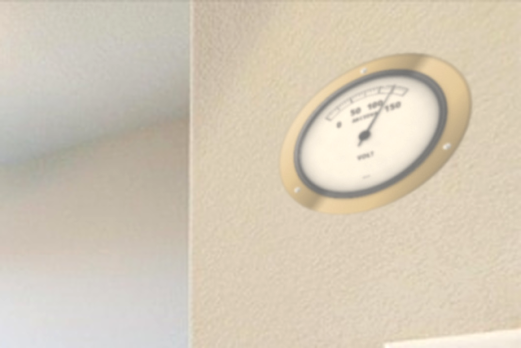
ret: 125V
